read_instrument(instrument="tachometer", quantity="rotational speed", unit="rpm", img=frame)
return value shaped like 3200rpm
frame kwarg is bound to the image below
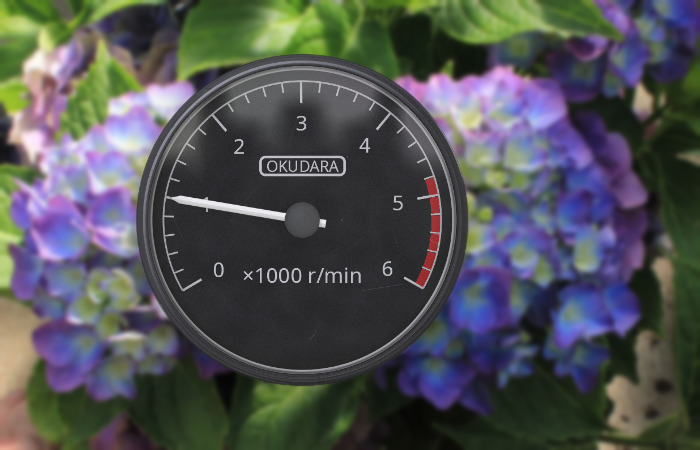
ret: 1000rpm
